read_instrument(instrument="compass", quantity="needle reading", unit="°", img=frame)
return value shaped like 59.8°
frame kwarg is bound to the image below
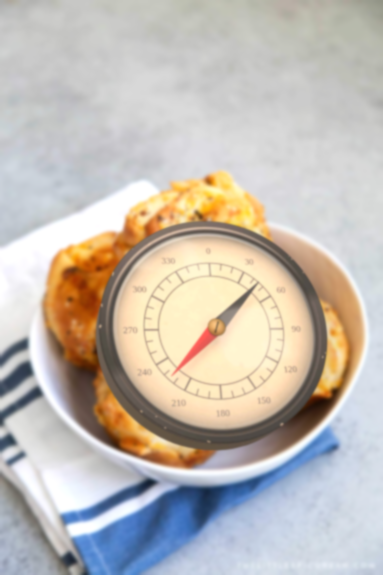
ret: 225°
